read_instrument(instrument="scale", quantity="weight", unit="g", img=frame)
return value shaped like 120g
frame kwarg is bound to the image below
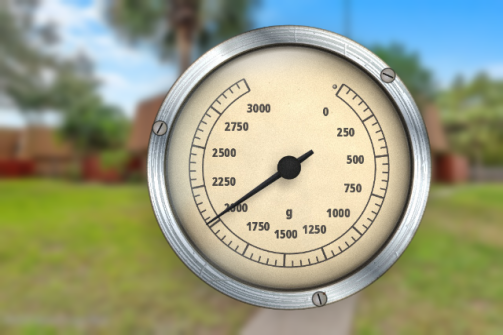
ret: 2025g
